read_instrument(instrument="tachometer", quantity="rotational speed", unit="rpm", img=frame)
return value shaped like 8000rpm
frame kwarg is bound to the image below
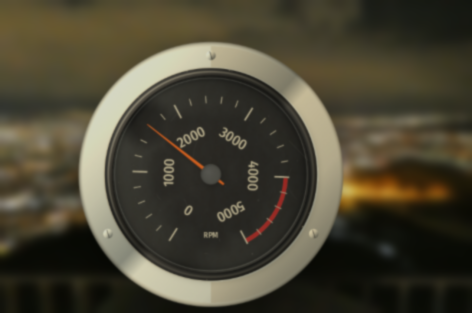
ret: 1600rpm
